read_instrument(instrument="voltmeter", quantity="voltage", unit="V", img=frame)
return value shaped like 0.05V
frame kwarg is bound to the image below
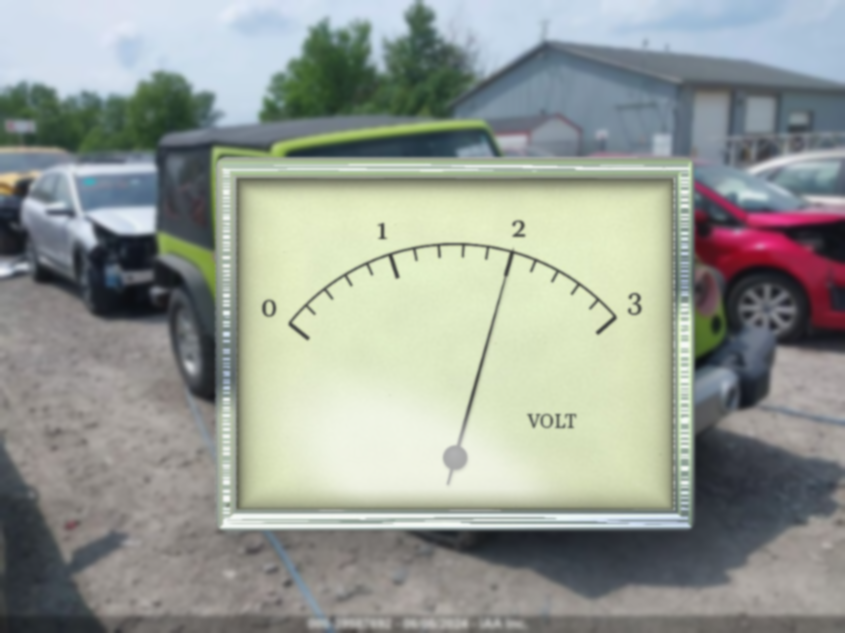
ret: 2V
